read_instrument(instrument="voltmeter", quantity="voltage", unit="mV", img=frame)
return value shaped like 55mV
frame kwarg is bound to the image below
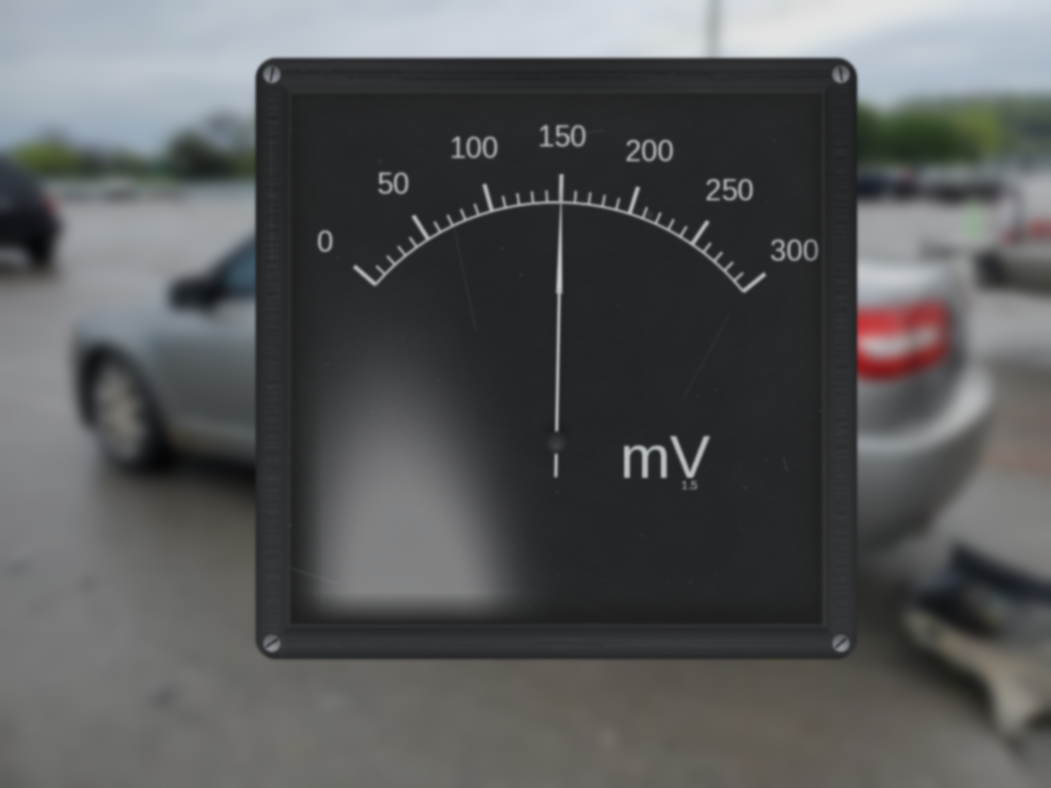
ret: 150mV
